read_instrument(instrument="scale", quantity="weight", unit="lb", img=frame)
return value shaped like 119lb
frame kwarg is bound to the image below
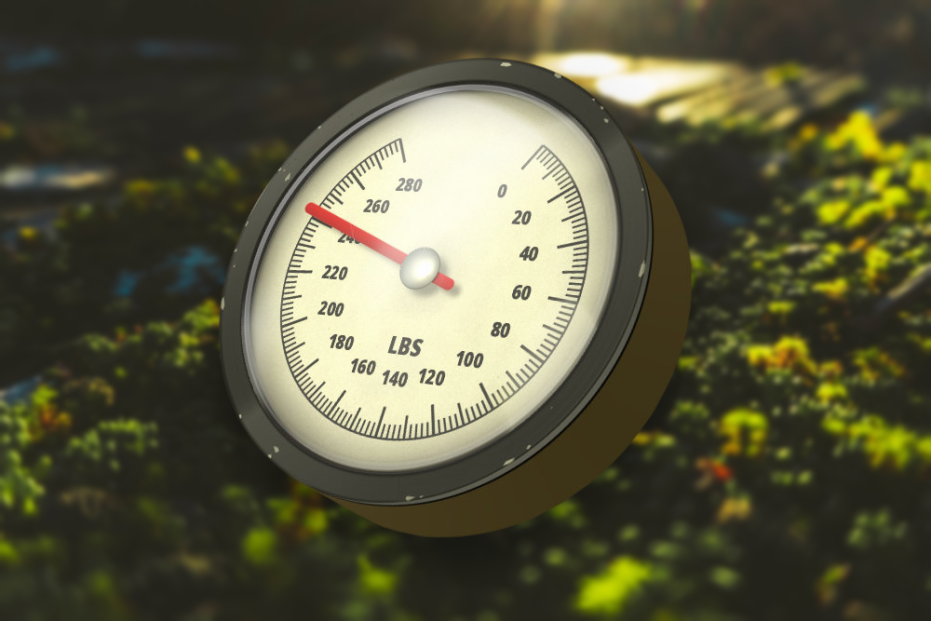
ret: 242lb
